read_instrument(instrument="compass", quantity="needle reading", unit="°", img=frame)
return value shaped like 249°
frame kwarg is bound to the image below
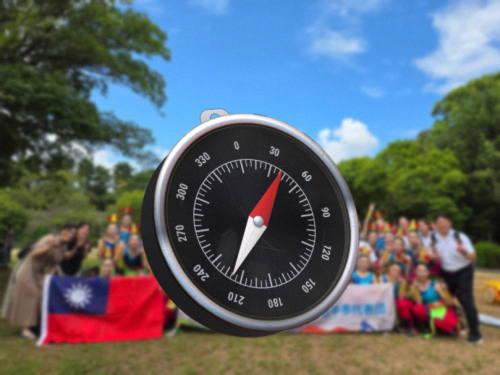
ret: 40°
